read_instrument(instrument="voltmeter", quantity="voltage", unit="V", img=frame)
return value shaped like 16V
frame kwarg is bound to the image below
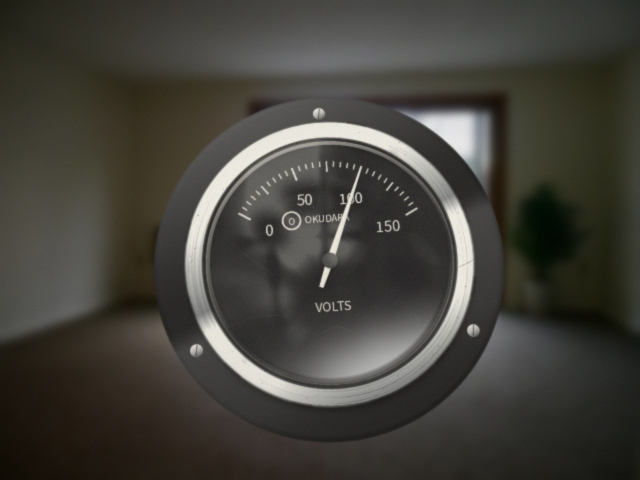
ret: 100V
